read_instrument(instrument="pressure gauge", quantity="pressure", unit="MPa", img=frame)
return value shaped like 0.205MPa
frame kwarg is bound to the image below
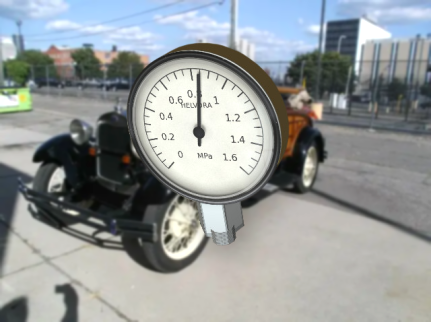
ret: 0.85MPa
